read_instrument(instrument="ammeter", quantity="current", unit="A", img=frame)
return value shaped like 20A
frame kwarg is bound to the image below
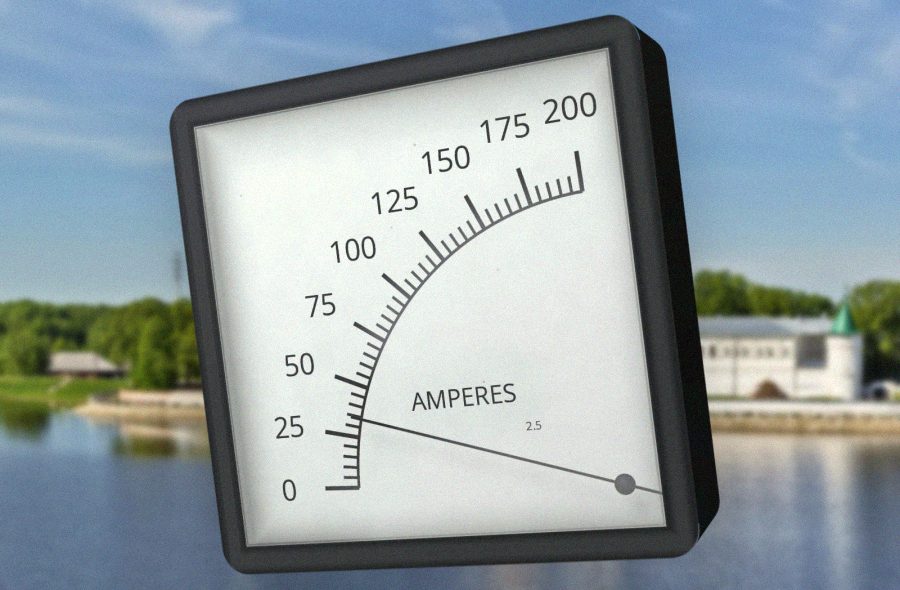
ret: 35A
